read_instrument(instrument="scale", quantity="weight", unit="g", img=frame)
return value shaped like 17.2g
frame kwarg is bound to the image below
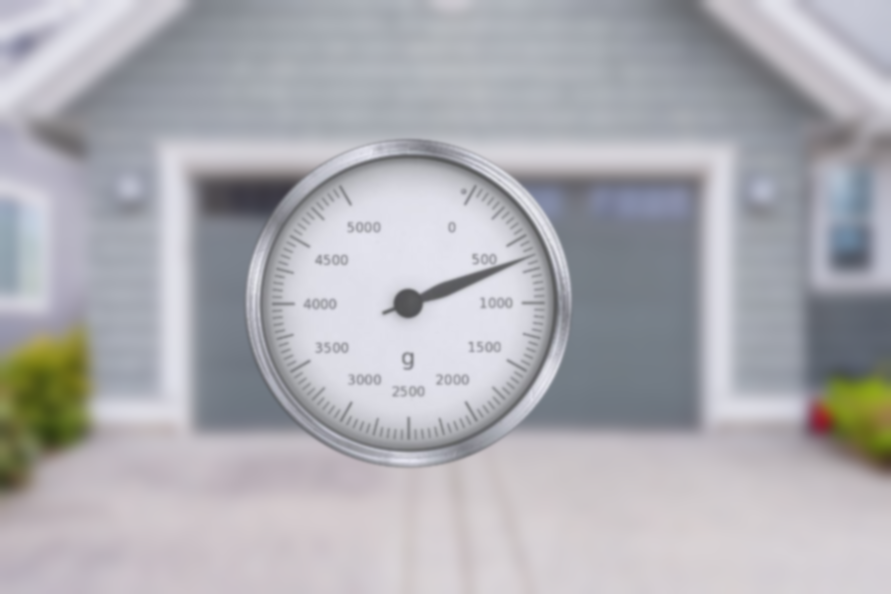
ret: 650g
